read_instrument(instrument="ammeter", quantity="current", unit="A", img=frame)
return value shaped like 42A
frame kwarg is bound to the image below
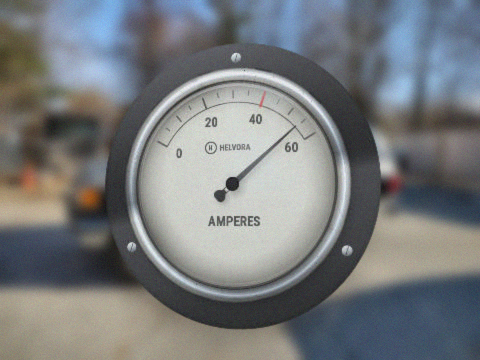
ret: 55A
